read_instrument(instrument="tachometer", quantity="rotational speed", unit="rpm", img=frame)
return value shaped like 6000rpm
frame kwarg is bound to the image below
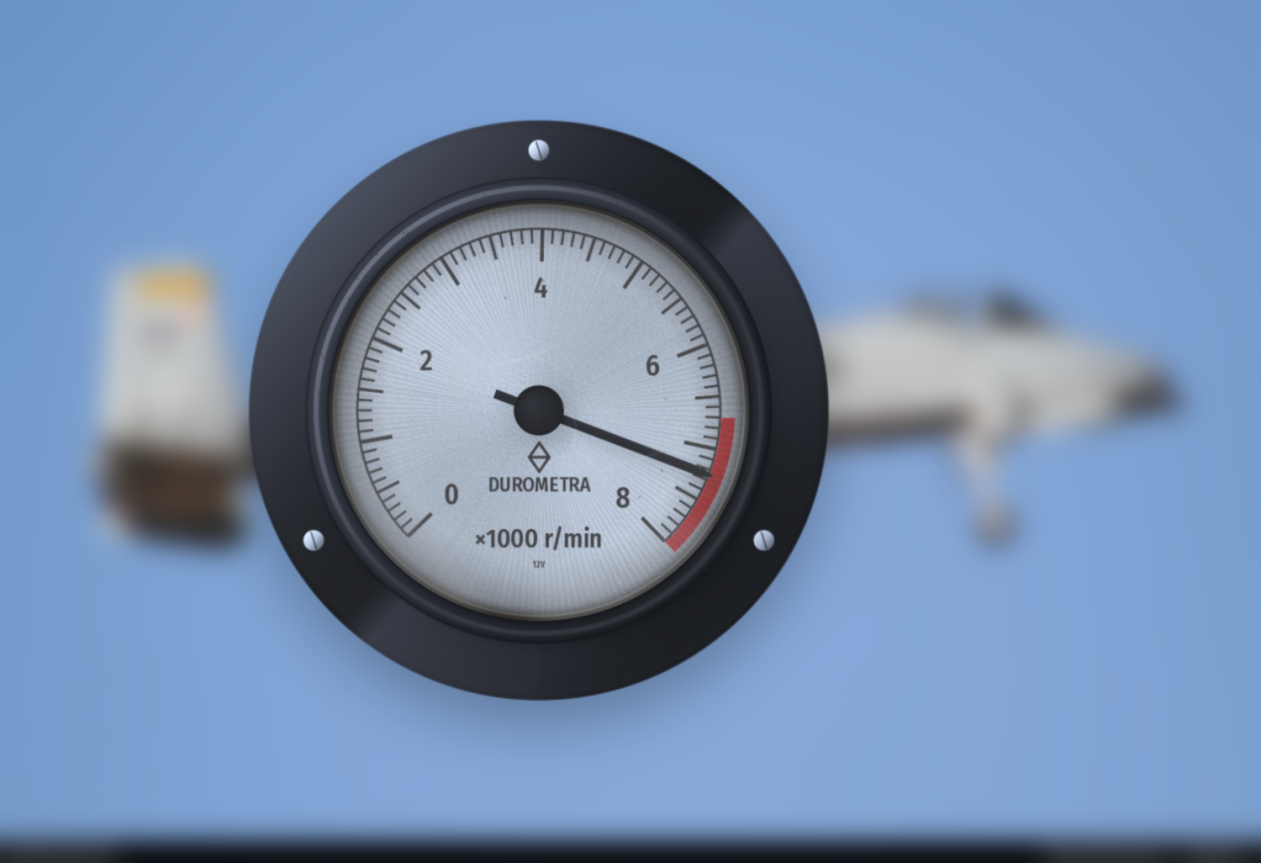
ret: 7250rpm
